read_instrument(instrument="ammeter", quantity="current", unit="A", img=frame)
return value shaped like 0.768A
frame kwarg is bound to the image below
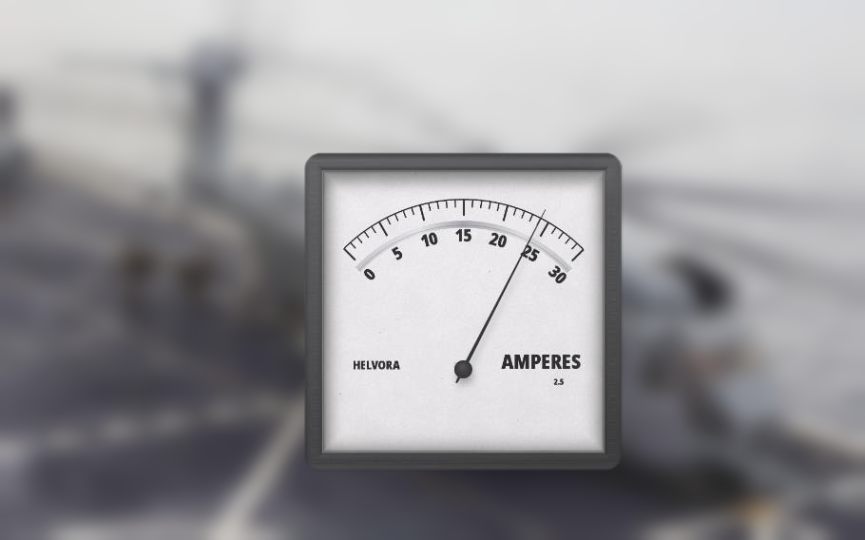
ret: 24A
